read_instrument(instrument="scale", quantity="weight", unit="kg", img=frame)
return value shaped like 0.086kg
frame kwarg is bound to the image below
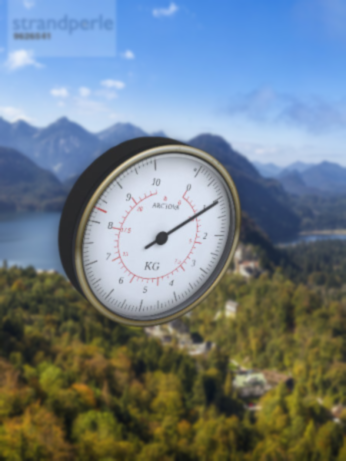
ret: 1kg
